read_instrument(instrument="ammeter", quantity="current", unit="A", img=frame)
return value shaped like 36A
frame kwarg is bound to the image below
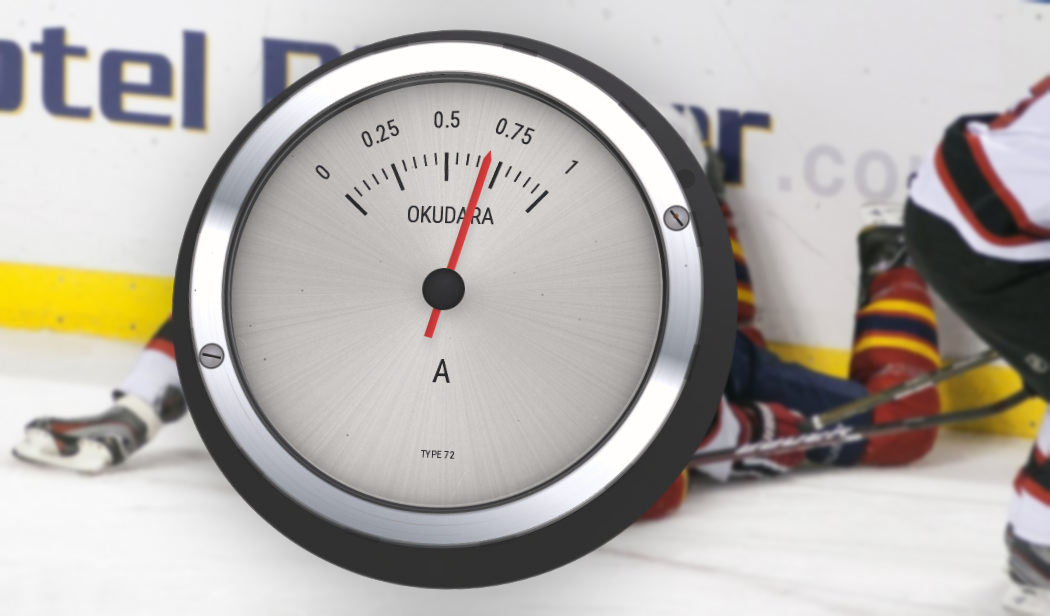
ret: 0.7A
